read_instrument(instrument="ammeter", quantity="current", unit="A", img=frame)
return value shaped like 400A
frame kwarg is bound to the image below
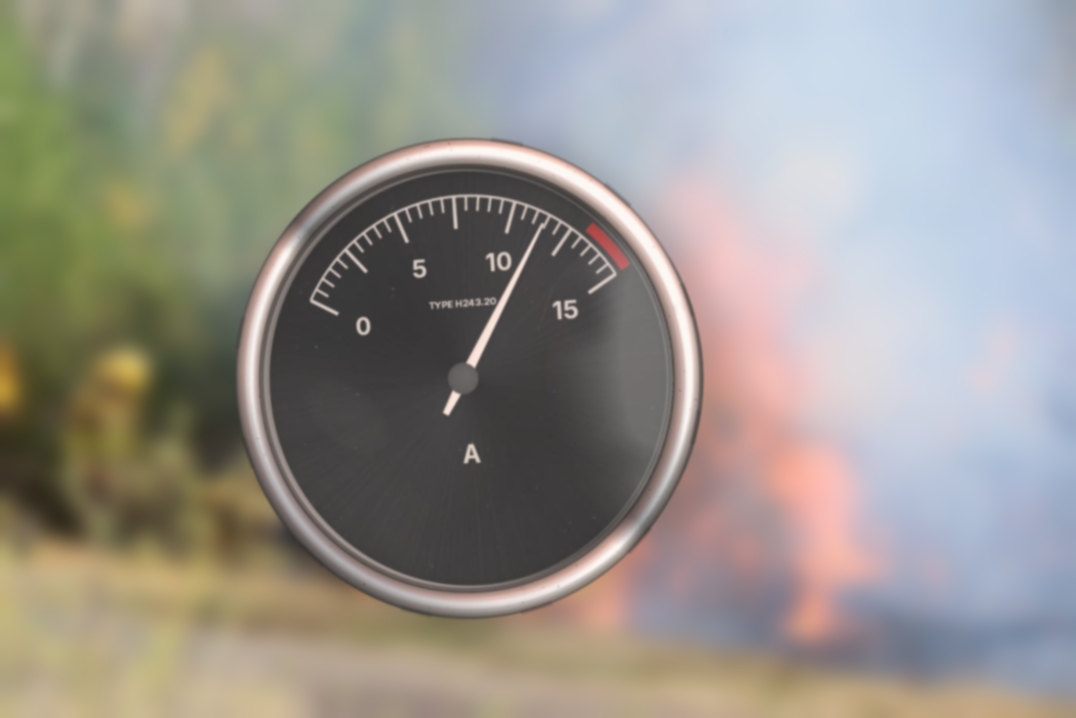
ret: 11.5A
